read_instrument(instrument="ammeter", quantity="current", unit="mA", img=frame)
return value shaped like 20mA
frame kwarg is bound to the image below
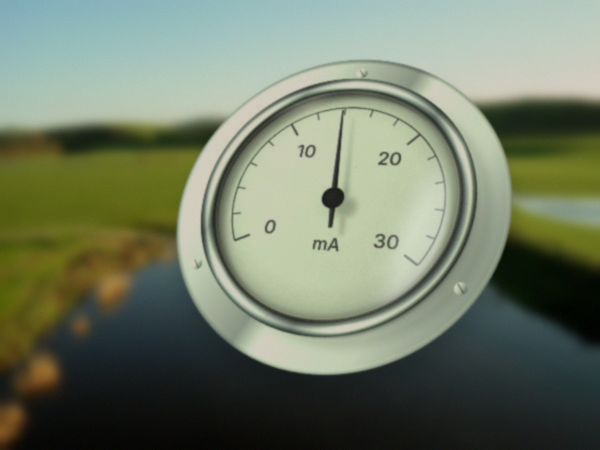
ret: 14mA
